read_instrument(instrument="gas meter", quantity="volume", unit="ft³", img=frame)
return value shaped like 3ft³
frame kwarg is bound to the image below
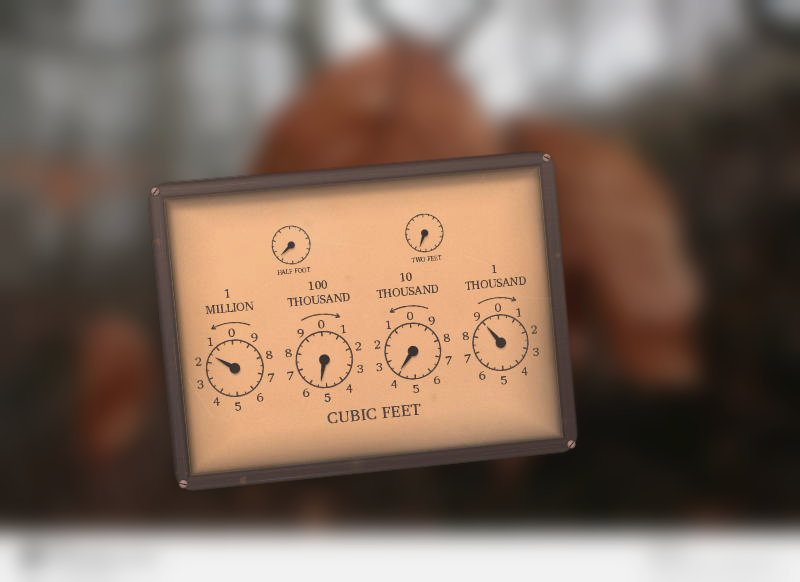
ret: 153900ft³
